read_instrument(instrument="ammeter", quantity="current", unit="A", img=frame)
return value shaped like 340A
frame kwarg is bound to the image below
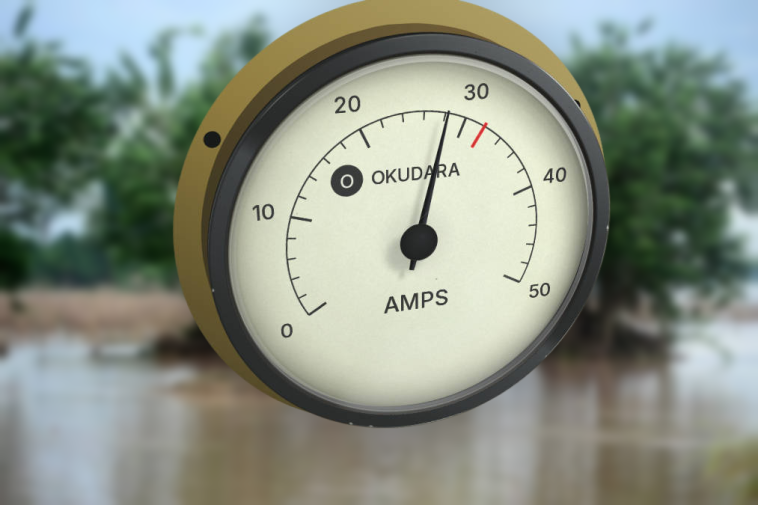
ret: 28A
